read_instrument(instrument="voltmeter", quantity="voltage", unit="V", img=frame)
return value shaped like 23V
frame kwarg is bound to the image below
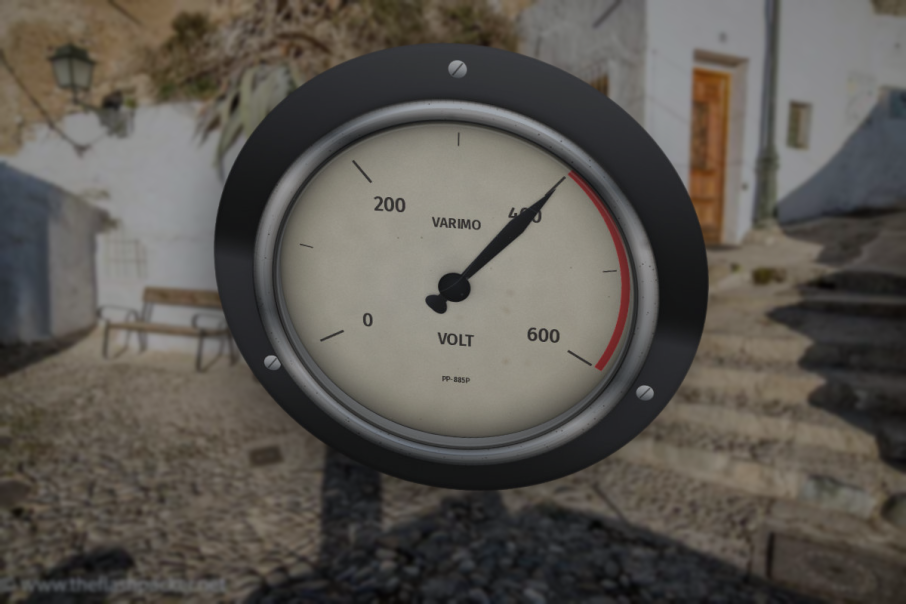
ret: 400V
